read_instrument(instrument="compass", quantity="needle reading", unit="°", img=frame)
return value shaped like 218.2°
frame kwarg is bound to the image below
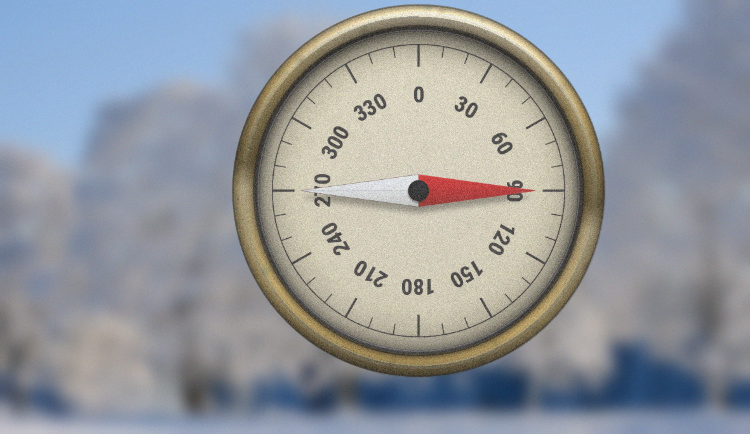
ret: 90°
